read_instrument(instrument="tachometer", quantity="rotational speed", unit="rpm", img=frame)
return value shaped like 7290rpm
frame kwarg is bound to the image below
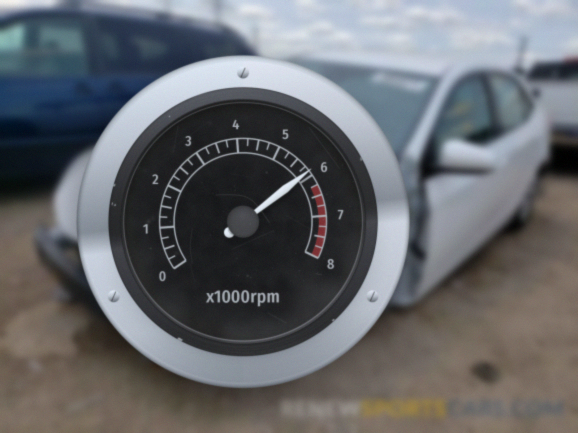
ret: 5875rpm
